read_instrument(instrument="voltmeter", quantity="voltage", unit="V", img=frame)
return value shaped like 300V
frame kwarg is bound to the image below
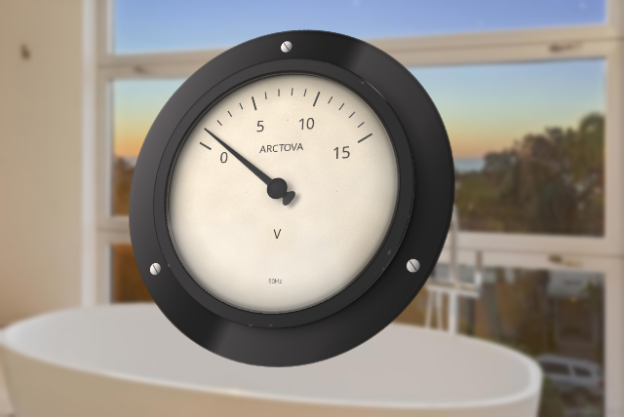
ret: 1V
